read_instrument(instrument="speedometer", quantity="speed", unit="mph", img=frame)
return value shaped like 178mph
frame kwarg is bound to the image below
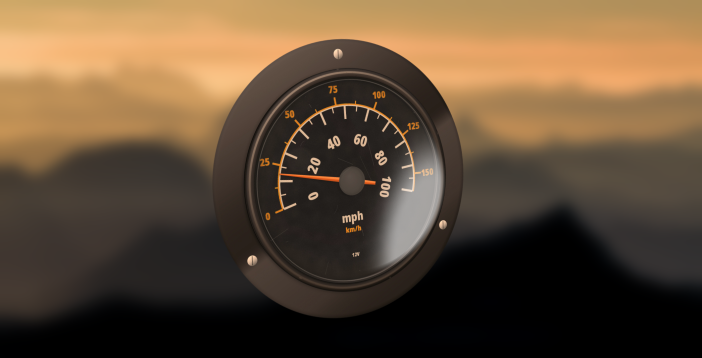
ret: 12.5mph
